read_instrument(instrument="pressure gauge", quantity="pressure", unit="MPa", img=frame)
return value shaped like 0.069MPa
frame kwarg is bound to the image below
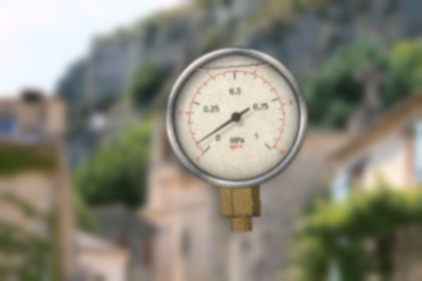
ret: 0.05MPa
